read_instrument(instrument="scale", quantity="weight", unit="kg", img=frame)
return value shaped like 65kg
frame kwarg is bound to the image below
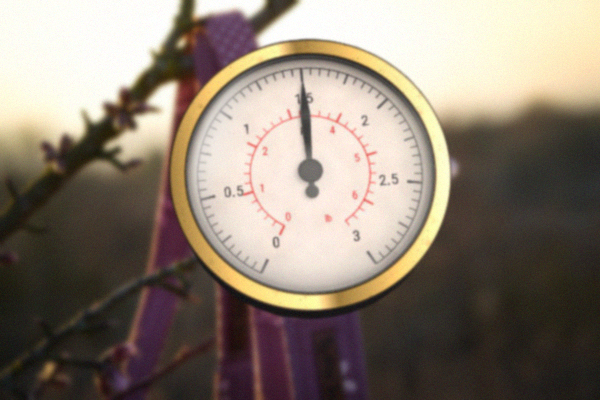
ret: 1.5kg
